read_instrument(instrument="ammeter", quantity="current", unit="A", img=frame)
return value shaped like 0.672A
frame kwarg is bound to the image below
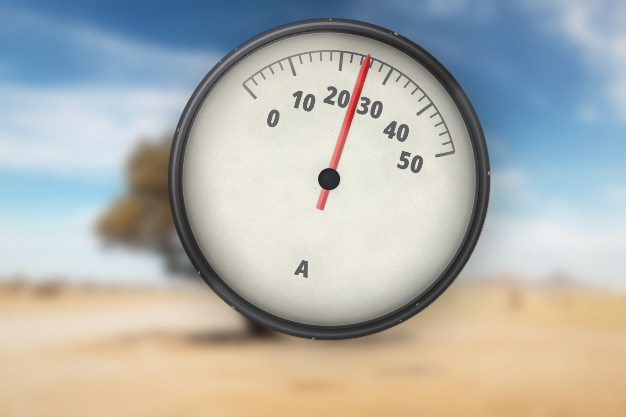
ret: 25A
